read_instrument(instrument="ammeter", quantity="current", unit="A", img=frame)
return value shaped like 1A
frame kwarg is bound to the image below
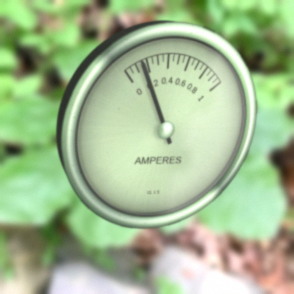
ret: 0.15A
